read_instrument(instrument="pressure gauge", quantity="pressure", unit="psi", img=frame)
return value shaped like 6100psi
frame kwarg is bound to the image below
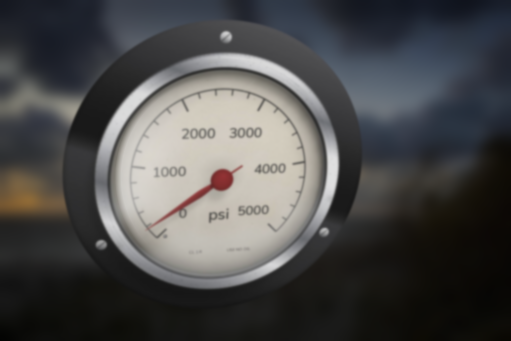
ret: 200psi
